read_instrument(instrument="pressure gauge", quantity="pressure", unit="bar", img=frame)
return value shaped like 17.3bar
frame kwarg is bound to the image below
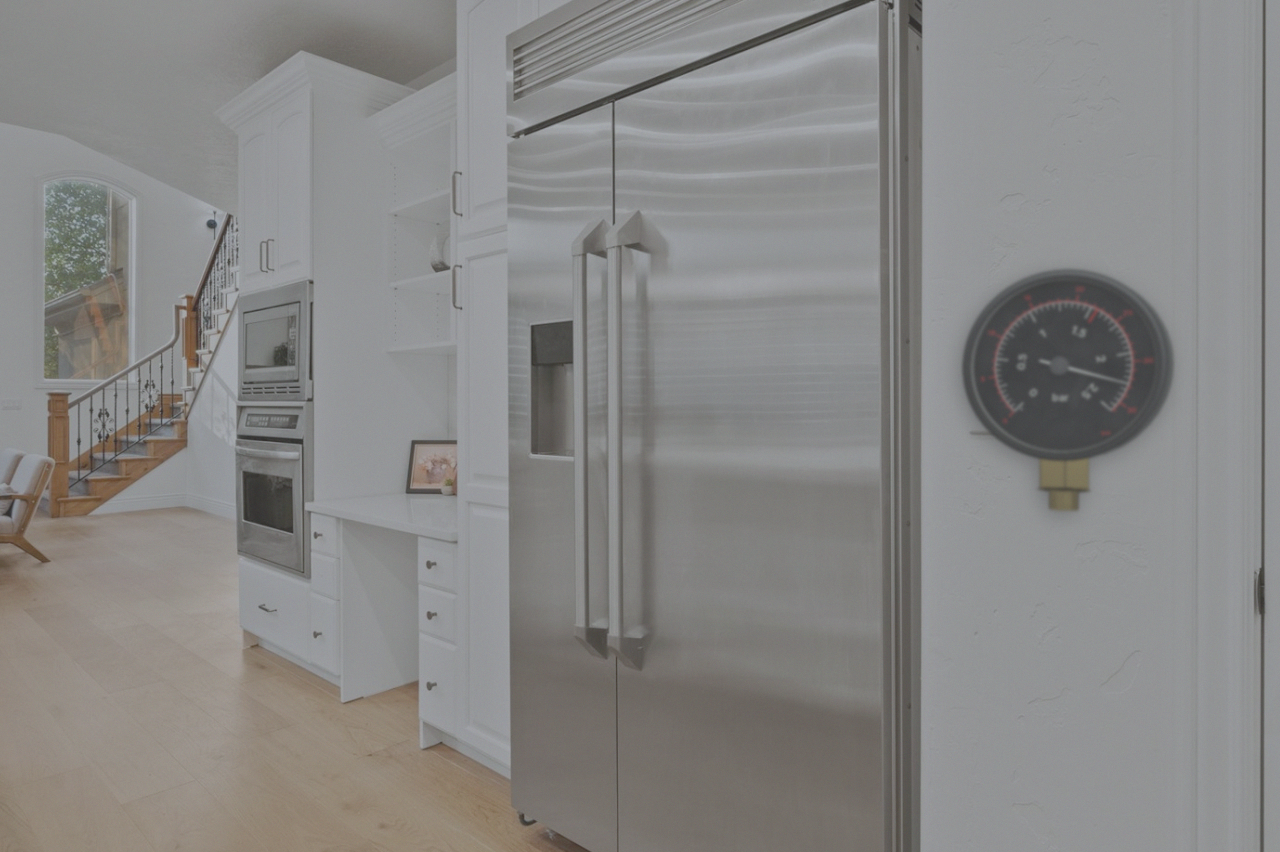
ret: 2.25bar
